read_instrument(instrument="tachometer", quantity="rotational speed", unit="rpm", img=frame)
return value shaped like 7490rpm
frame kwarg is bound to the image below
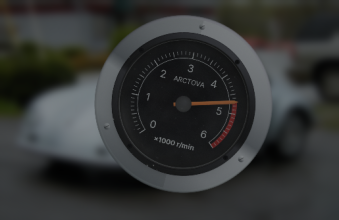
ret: 4700rpm
